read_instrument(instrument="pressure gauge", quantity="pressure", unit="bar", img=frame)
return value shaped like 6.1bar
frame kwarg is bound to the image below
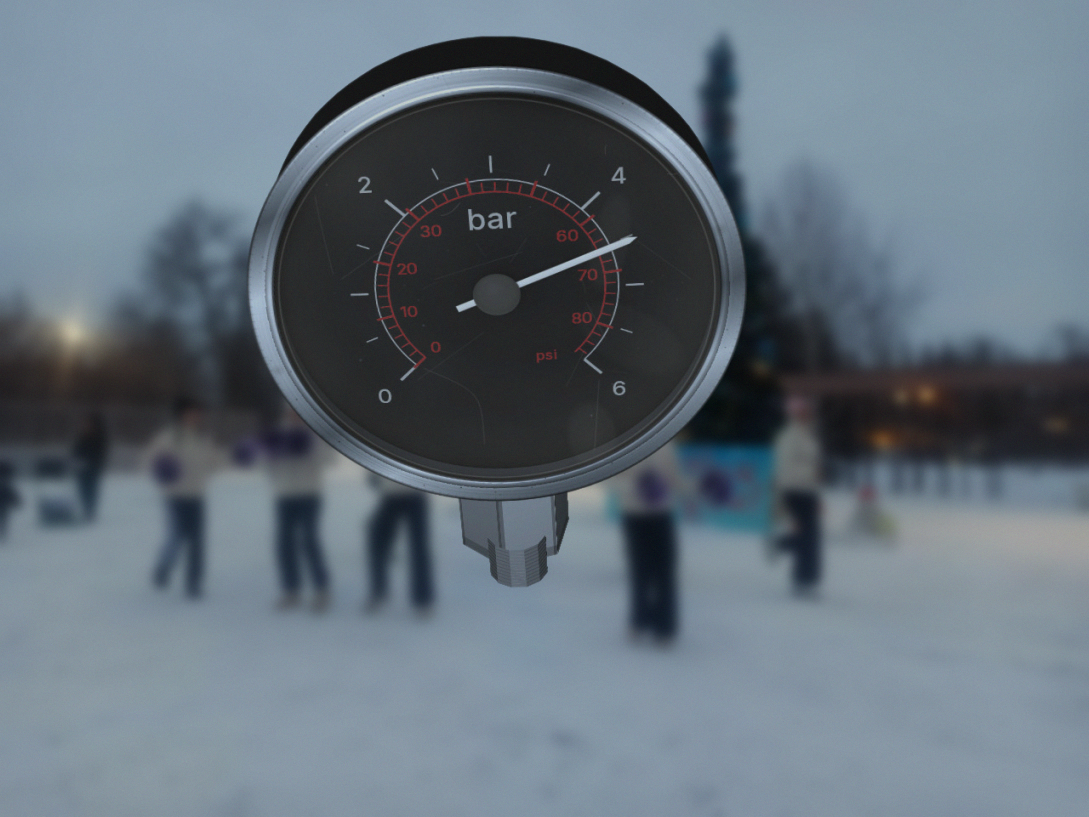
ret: 4.5bar
